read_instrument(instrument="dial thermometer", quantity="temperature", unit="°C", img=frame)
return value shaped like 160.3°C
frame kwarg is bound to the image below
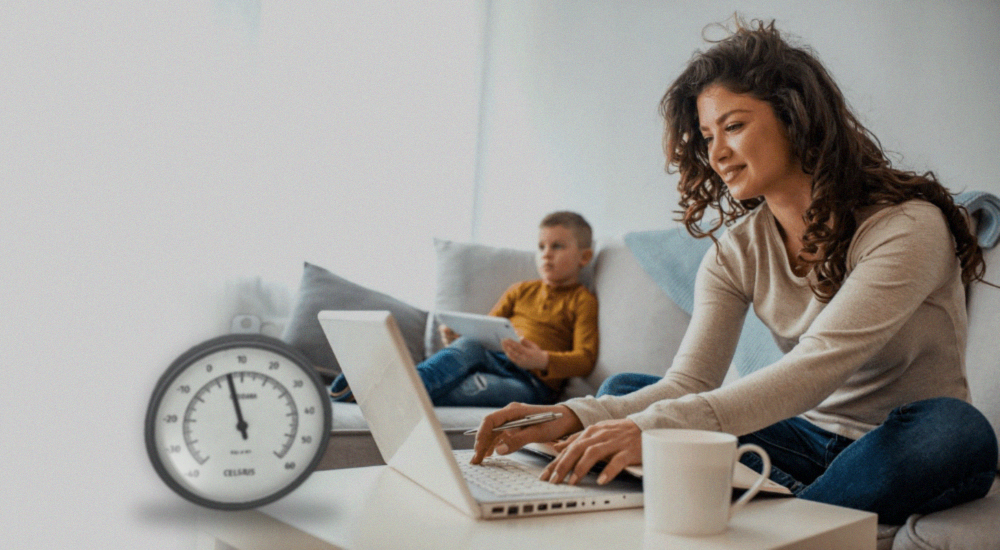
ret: 5°C
